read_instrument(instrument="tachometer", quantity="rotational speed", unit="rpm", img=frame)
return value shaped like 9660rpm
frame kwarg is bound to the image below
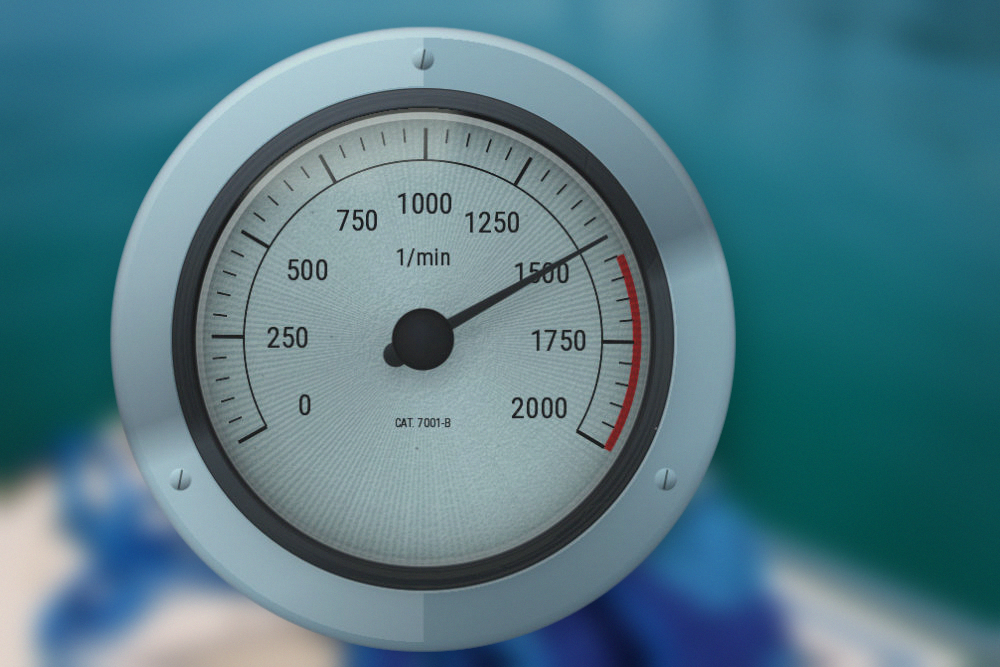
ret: 1500rpm
